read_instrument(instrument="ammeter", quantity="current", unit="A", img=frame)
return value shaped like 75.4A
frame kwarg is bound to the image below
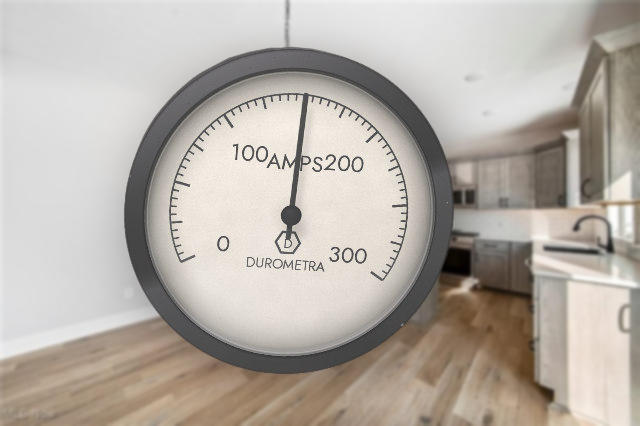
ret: 150A
